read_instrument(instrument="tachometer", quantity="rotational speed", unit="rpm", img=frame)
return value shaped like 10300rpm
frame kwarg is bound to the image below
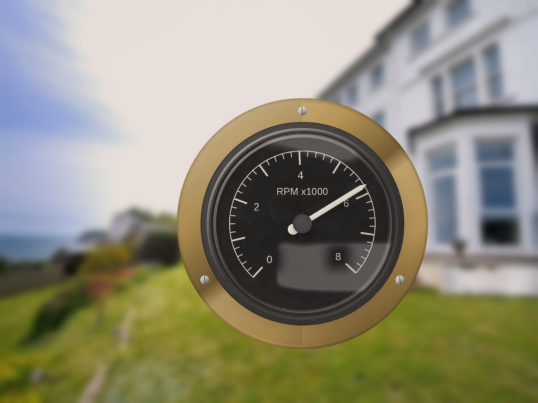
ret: 5800rpm
